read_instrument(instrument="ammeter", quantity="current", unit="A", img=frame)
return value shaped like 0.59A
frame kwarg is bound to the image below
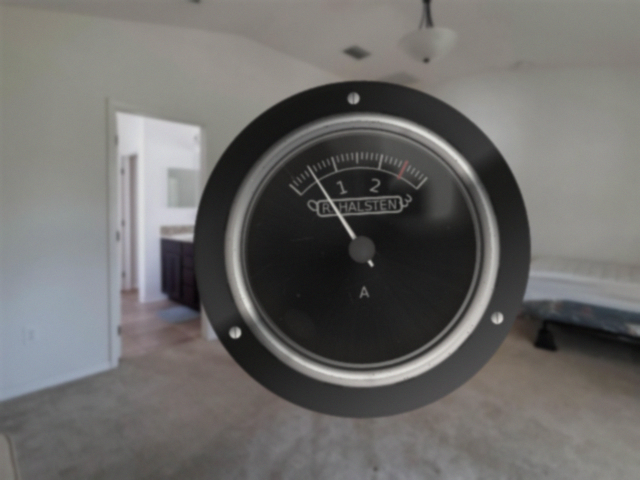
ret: 0.5A
